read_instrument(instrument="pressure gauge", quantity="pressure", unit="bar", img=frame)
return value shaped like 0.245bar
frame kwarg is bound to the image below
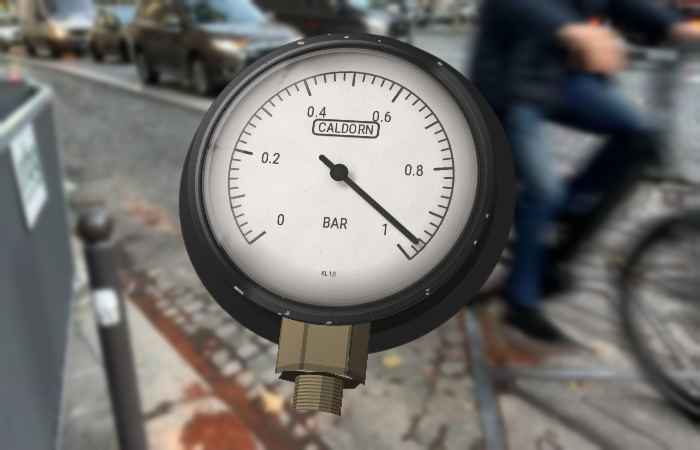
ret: 0.97bar
